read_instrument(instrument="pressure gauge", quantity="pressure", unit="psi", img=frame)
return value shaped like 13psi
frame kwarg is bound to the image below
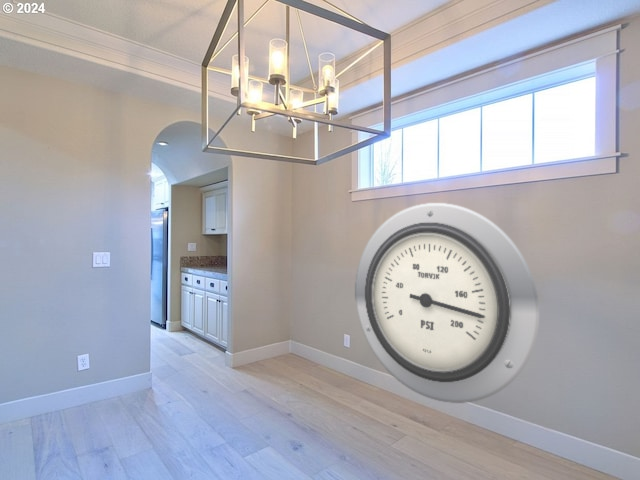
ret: 180psi
